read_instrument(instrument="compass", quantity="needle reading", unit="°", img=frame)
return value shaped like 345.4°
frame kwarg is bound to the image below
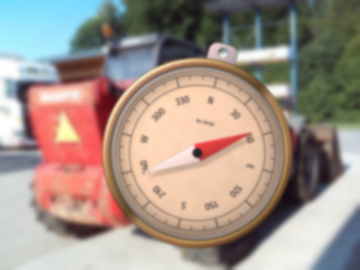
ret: 55°
